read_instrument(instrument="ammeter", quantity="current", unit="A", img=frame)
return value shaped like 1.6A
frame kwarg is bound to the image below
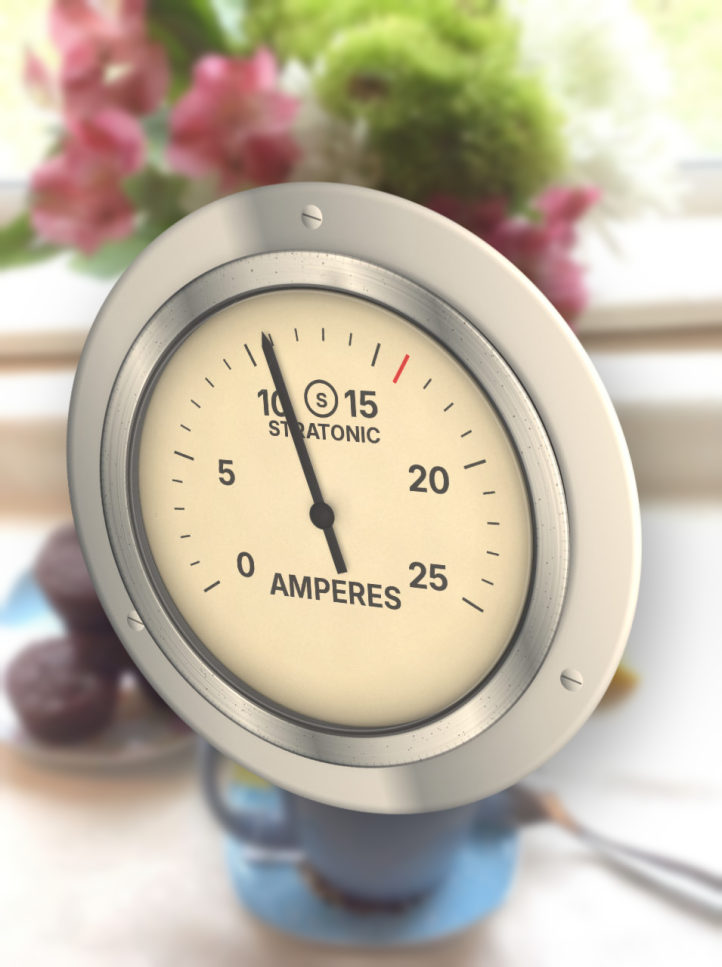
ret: 11A
